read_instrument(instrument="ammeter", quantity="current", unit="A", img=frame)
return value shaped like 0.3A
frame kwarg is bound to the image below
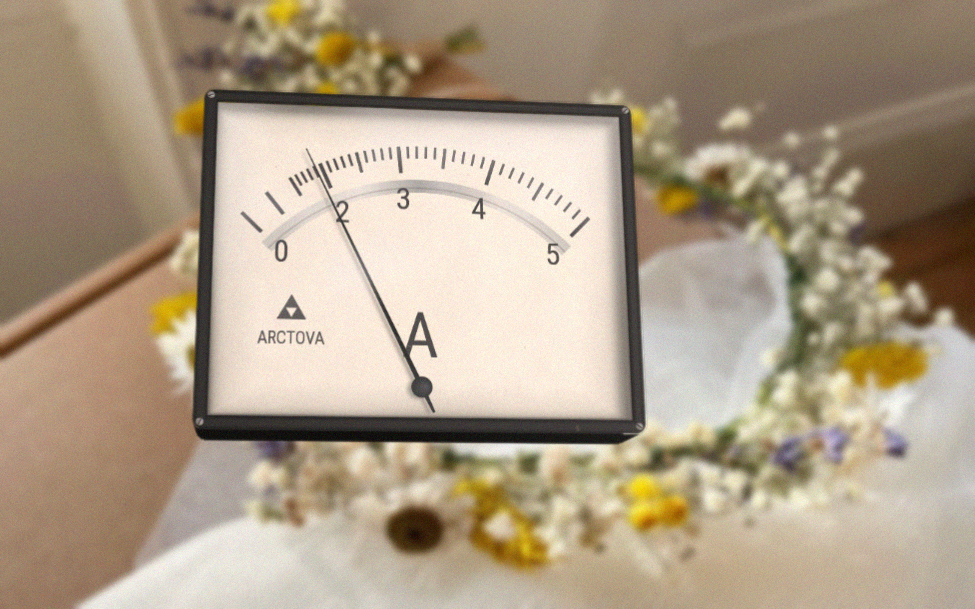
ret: 1.9A
